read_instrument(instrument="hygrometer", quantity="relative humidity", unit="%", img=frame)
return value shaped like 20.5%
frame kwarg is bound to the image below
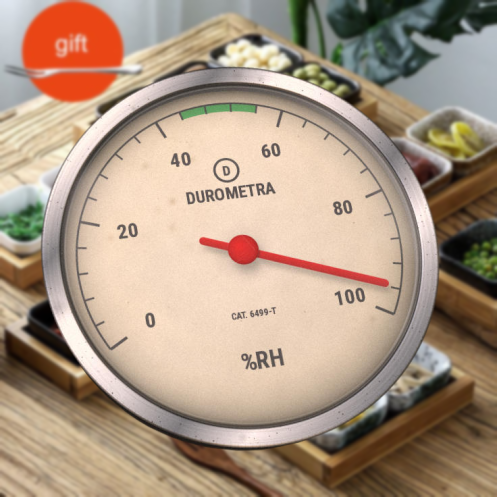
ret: 96%
